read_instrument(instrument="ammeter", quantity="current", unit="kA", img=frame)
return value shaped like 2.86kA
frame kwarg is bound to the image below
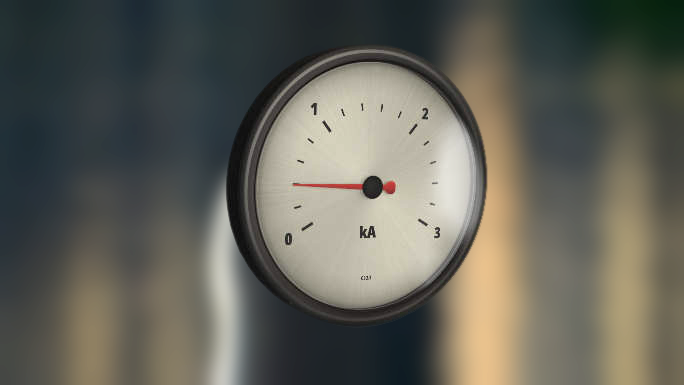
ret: 0.4kA
